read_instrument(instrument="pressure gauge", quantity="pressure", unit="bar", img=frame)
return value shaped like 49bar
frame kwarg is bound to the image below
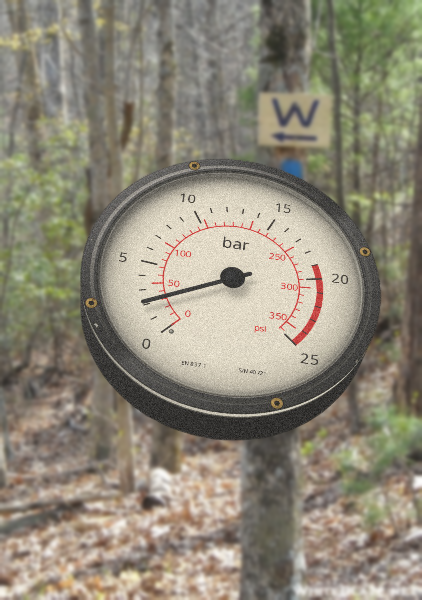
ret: 2bar
